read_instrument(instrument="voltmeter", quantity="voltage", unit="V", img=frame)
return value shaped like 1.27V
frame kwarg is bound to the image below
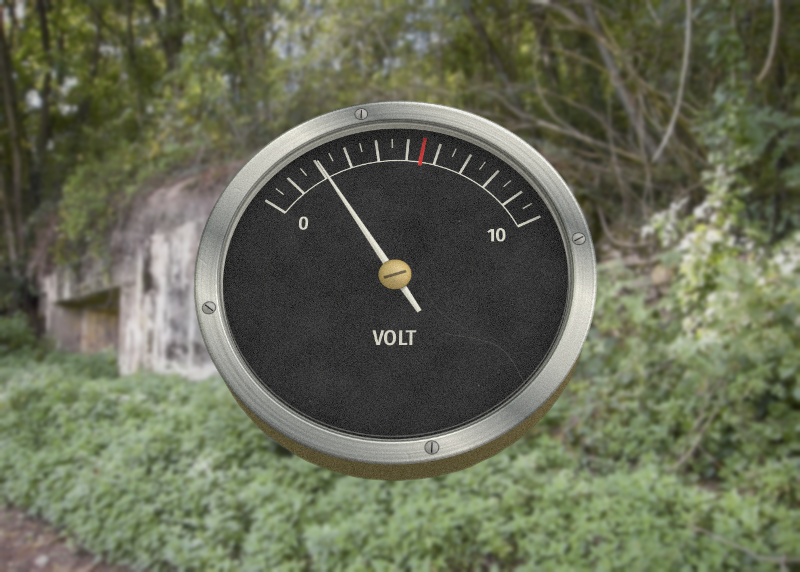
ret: 2V
